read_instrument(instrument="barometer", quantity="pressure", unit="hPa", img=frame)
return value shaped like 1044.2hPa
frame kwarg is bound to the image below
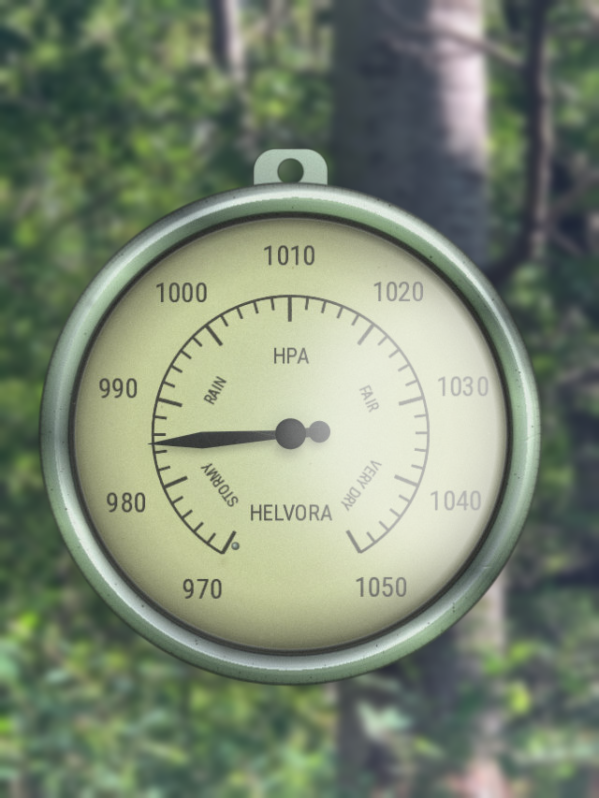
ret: 985hPa
